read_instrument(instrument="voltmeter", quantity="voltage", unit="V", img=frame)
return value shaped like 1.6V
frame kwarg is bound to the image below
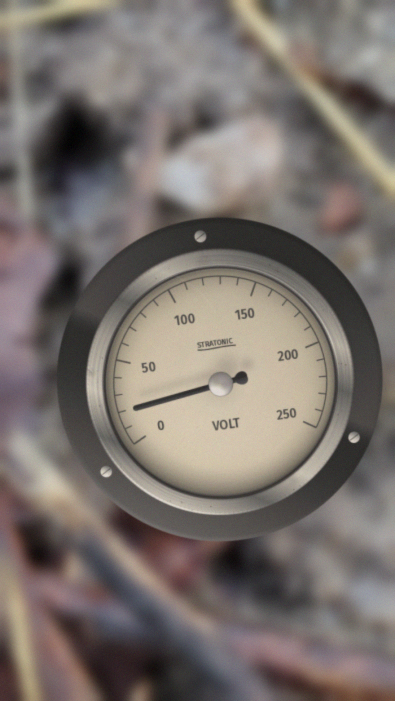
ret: 20V
